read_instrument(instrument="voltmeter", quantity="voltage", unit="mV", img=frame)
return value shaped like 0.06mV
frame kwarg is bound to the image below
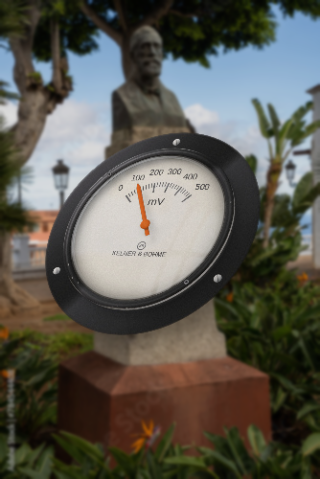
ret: 100mV
